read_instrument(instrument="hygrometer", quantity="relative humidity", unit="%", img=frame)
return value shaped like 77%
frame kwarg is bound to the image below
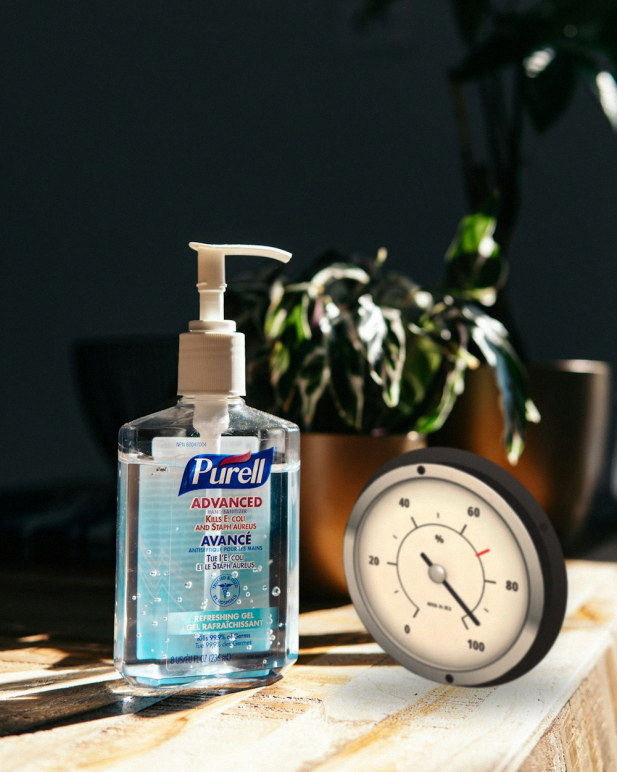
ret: 95%
